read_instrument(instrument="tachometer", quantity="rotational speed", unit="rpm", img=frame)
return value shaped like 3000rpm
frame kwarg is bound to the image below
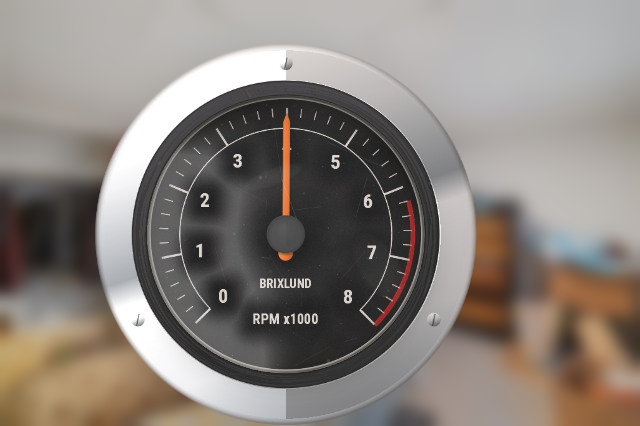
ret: 4000rpm
